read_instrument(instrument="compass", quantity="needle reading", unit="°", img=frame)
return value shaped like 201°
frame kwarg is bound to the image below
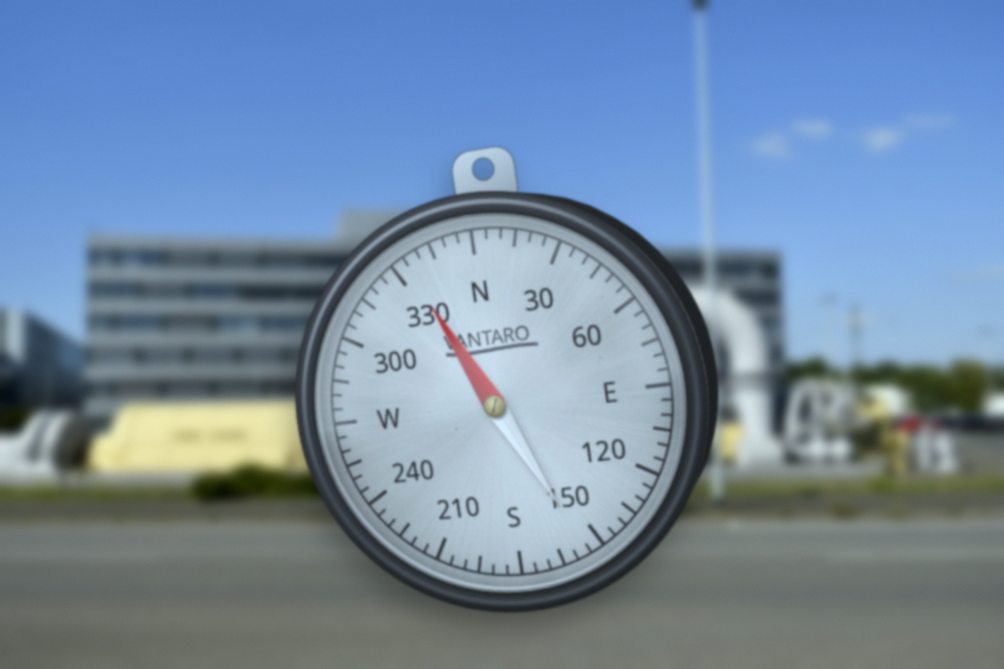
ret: 335°
